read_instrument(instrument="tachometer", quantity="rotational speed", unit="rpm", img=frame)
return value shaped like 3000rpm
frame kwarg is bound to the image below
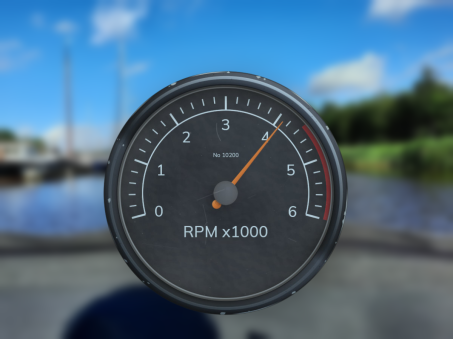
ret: 4100rpm
